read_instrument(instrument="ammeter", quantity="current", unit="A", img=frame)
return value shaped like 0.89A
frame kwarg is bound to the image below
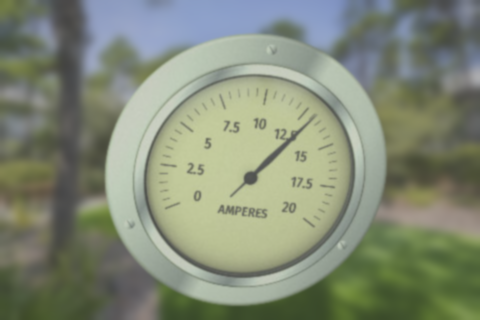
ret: 13A
